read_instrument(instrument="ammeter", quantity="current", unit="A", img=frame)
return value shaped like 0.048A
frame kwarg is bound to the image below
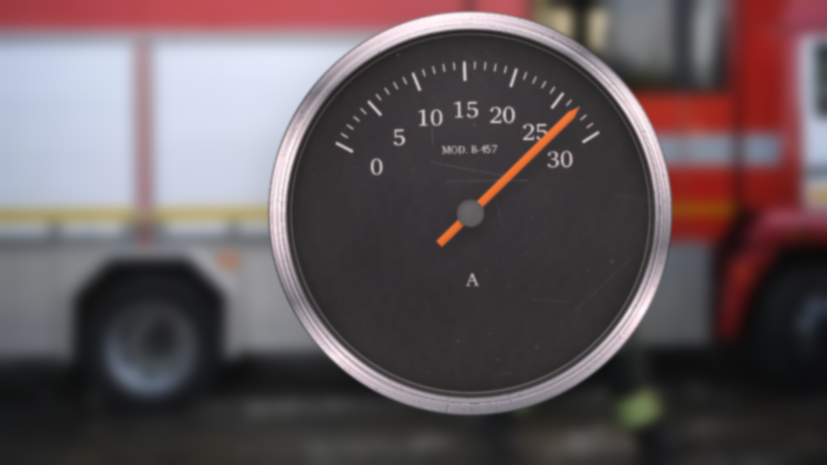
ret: 27A
